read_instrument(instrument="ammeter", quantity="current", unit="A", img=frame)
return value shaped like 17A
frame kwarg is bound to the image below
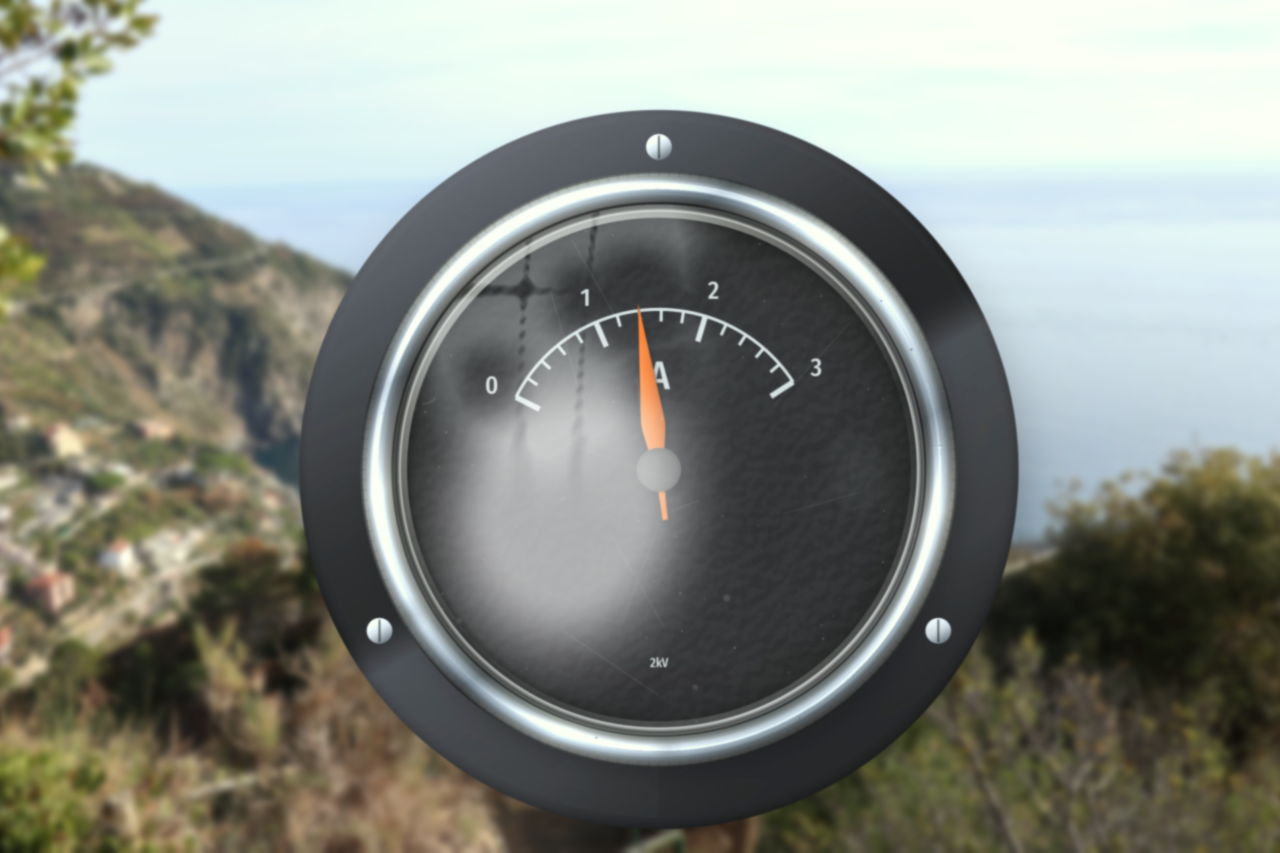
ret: 1.4A
